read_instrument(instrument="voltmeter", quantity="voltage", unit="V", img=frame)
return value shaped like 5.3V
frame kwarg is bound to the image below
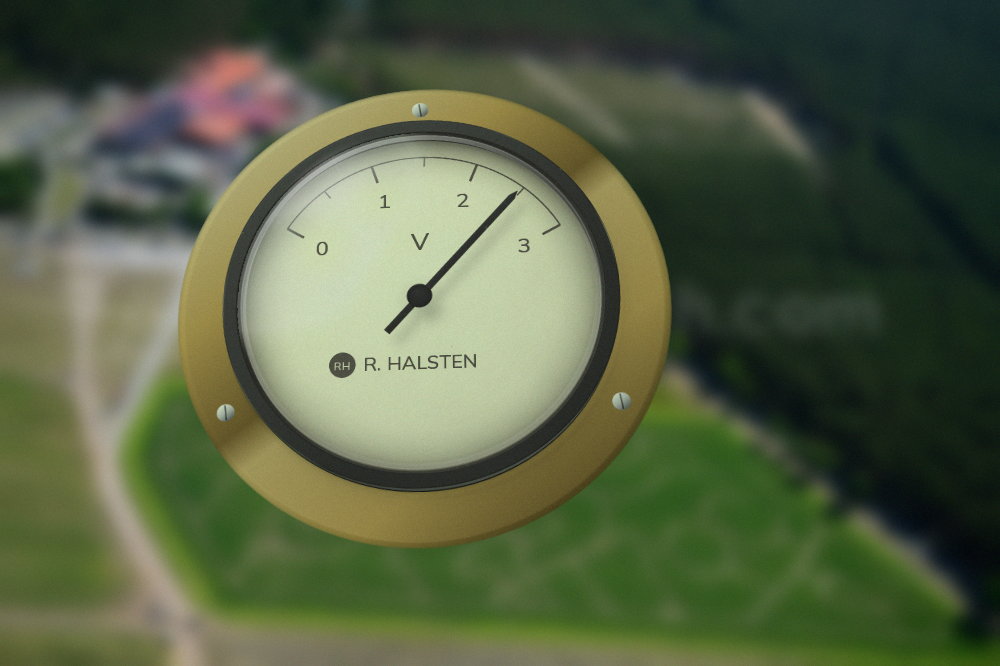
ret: 2.5V
